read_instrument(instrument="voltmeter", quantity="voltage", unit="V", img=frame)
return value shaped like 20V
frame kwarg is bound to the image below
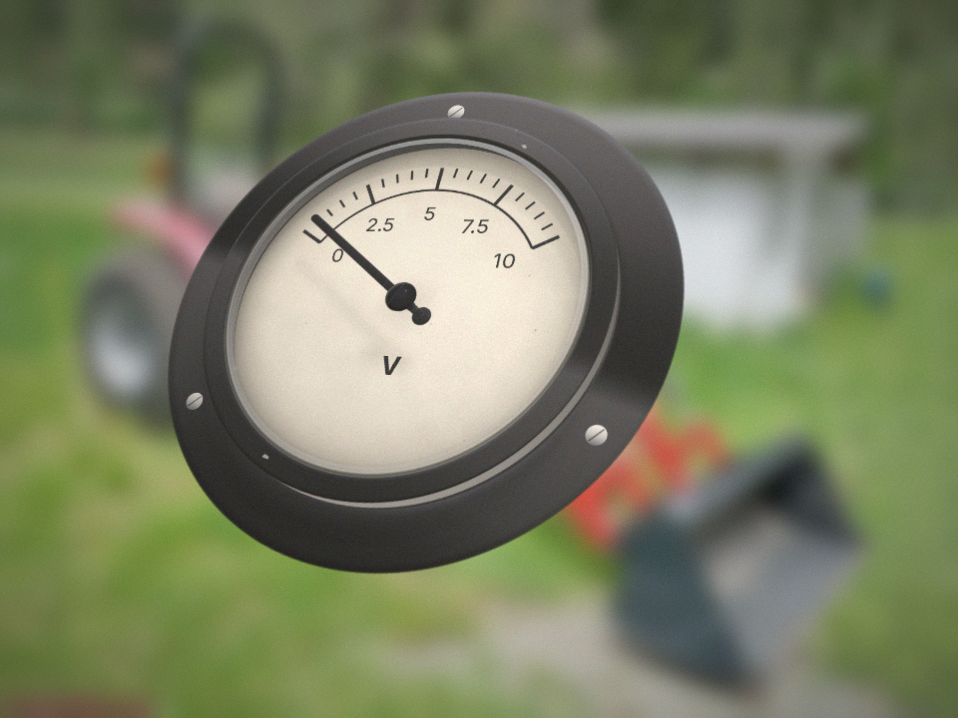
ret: 0.5V
